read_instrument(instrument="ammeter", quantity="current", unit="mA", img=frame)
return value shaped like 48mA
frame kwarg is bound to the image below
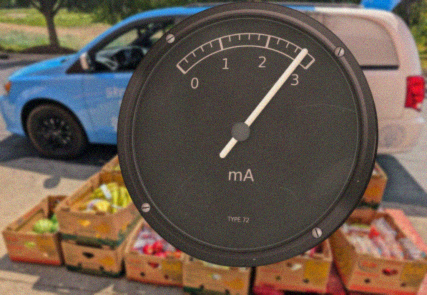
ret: 2.8mA
